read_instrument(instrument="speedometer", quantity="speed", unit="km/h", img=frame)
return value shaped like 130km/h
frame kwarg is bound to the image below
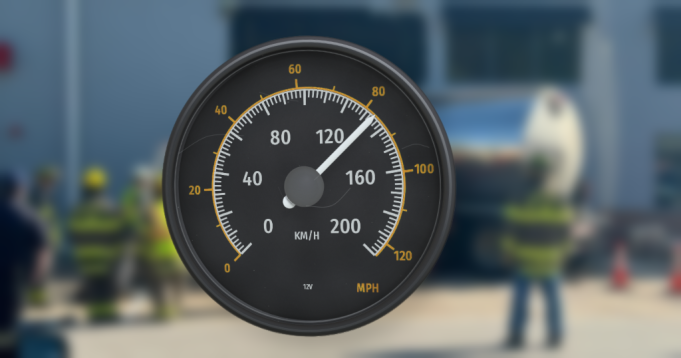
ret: 134km/h
